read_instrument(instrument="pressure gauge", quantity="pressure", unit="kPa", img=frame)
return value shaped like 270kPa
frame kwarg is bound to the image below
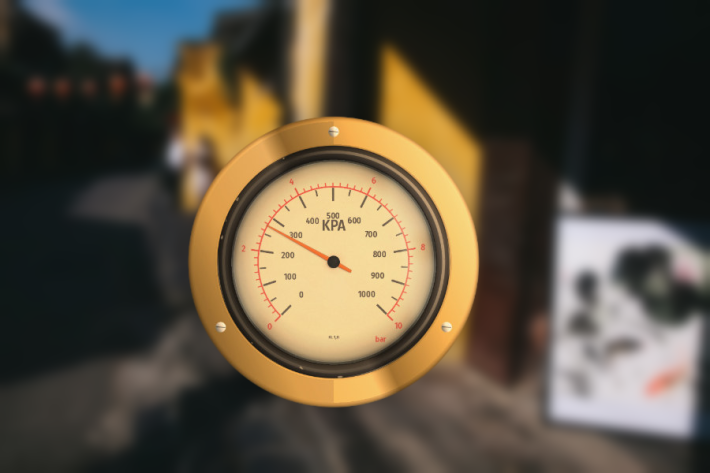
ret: 275kPa
